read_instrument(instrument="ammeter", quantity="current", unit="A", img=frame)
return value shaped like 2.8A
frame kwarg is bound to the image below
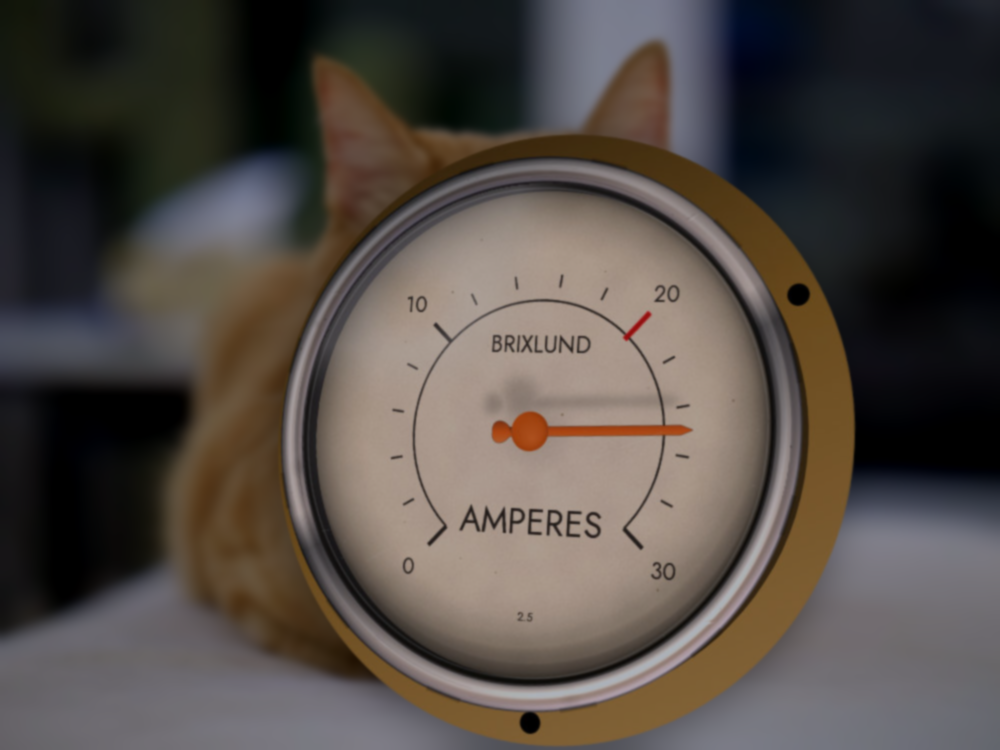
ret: 25A
